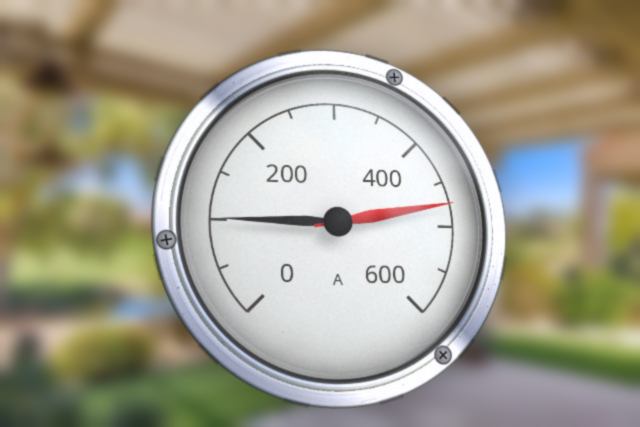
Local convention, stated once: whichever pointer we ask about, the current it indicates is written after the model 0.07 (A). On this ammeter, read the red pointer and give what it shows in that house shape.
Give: 475 (A)
